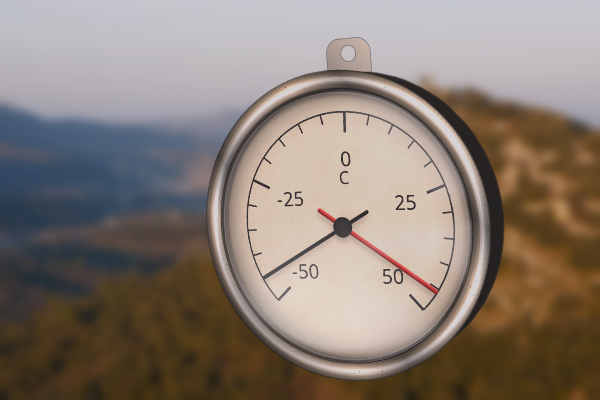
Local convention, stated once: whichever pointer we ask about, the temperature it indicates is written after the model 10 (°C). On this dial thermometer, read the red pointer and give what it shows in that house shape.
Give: 45 (°C)
